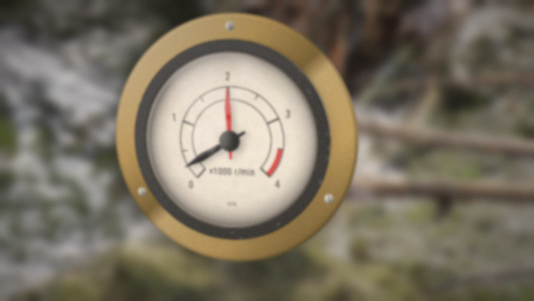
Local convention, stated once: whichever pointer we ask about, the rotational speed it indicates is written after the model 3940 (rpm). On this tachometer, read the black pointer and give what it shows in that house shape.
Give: 250 (rpm)
